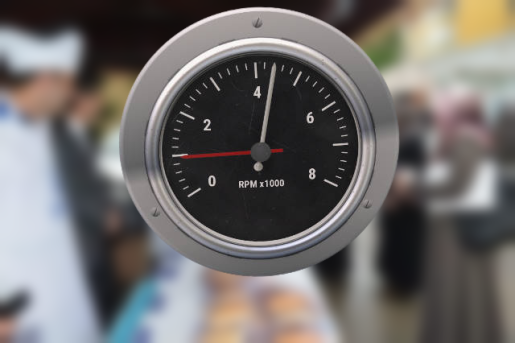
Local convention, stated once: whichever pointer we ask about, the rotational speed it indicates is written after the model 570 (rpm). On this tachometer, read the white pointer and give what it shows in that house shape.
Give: 4400 (rpm)
